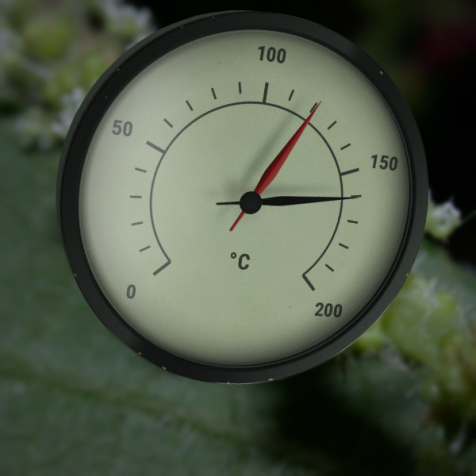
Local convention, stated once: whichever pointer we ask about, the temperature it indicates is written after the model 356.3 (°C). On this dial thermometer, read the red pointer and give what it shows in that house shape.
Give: 120 (°C)
